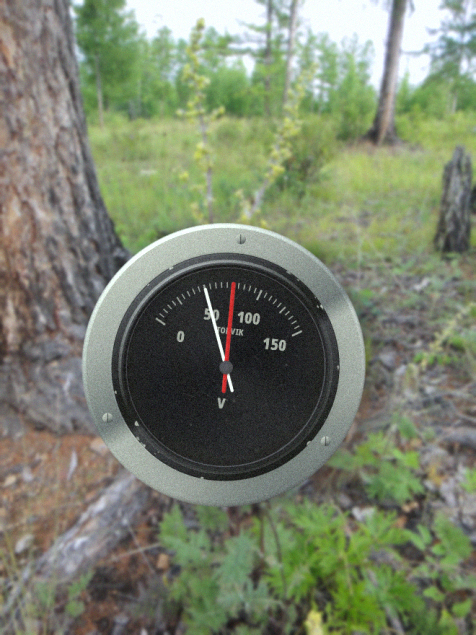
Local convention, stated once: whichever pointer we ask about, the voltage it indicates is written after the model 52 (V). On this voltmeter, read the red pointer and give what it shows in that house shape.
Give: 75 (V)
